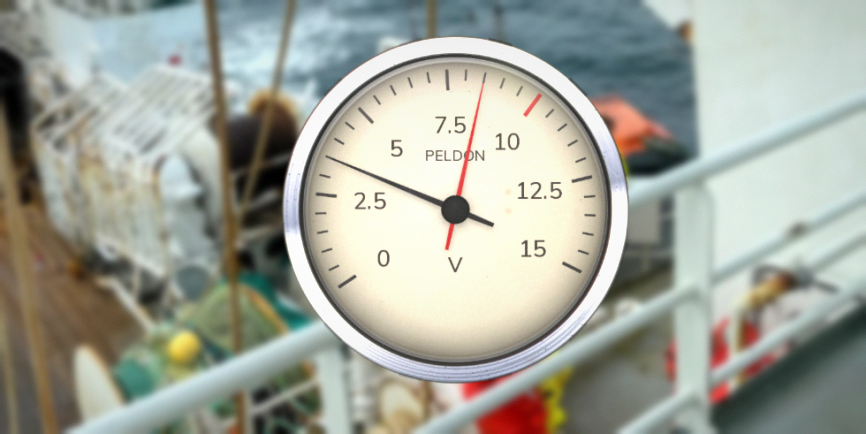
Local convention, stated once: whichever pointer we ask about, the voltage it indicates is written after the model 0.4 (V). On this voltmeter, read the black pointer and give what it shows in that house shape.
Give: 3.5 (V)
